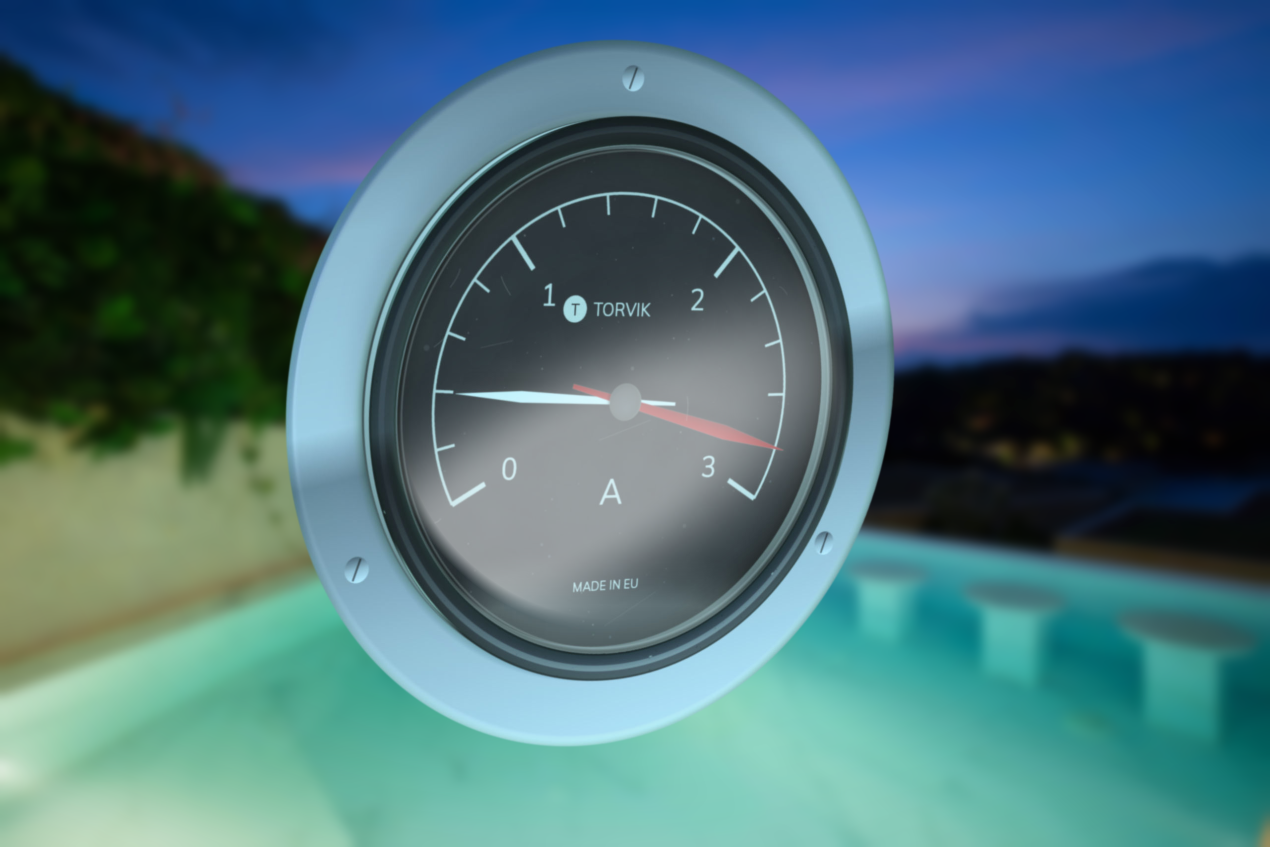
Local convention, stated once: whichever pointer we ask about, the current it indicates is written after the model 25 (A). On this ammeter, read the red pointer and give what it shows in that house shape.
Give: 2.8 (A)
